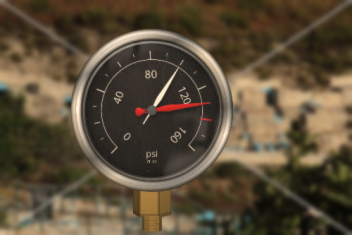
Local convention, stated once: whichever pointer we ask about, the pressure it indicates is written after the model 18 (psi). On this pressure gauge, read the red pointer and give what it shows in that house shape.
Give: 130 (psi)
